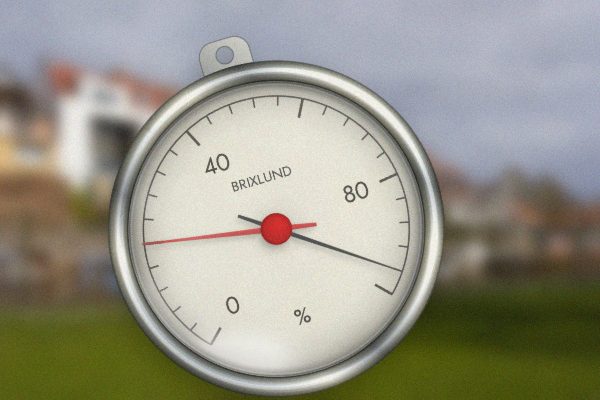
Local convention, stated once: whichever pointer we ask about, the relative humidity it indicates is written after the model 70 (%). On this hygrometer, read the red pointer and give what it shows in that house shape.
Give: 20 (%)
